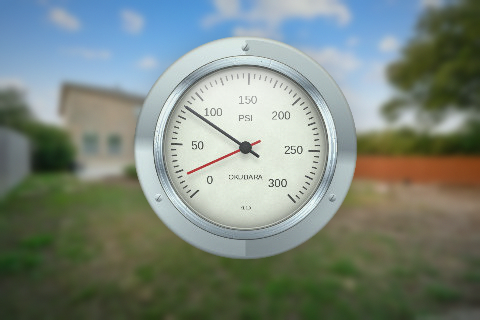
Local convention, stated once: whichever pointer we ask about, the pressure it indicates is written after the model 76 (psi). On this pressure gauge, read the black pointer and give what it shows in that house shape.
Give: 85 (psi)
